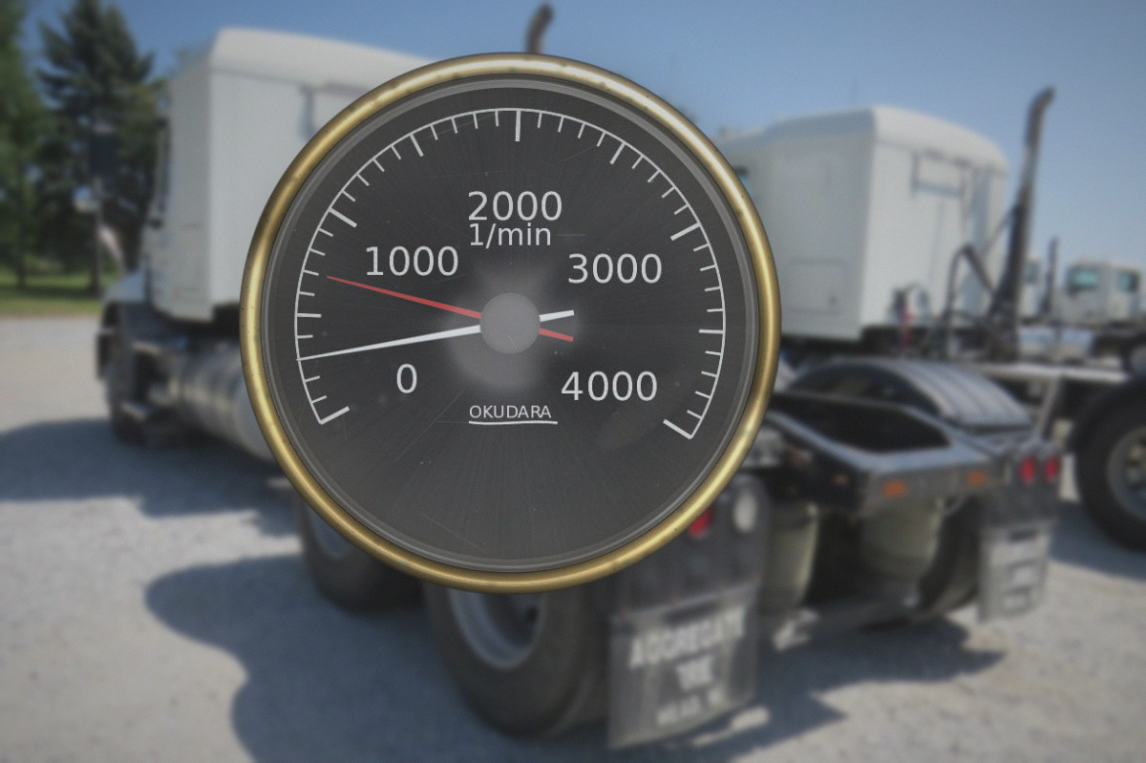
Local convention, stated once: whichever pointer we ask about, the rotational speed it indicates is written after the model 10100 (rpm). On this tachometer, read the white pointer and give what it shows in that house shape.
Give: 300 (rpm)
